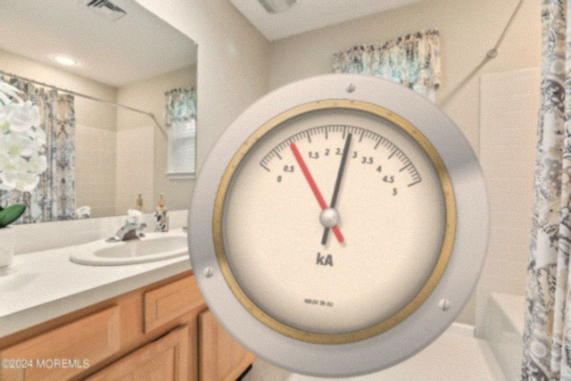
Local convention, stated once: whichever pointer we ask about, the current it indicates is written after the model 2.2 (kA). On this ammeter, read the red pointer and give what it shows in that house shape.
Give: 1 (kA)
